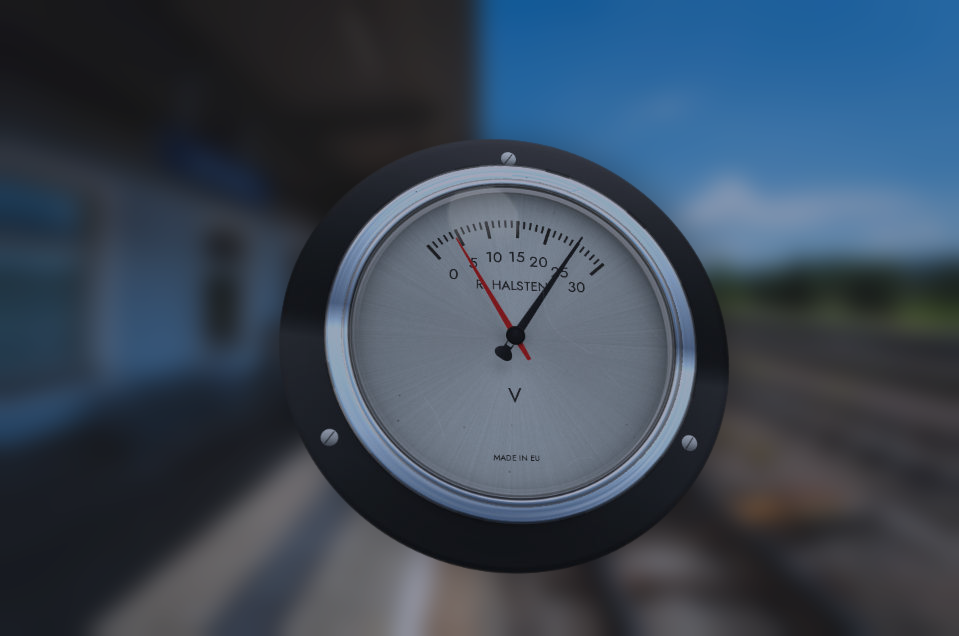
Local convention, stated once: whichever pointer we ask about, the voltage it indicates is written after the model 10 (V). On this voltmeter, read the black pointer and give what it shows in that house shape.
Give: 25 (V)
